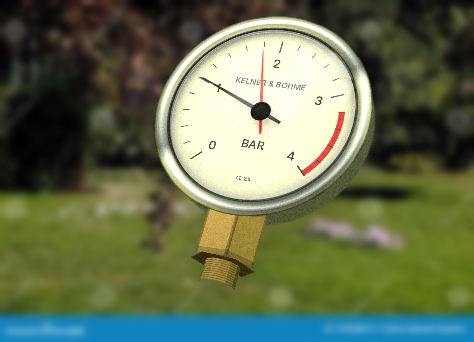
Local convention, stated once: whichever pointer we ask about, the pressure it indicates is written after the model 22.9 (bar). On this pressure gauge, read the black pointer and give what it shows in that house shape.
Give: 1 (bar)
